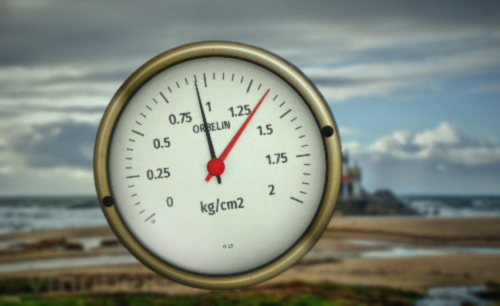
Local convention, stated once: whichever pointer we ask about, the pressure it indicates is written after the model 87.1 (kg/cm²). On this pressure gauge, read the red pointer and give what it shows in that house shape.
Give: 1.35 (kg/cm²)
